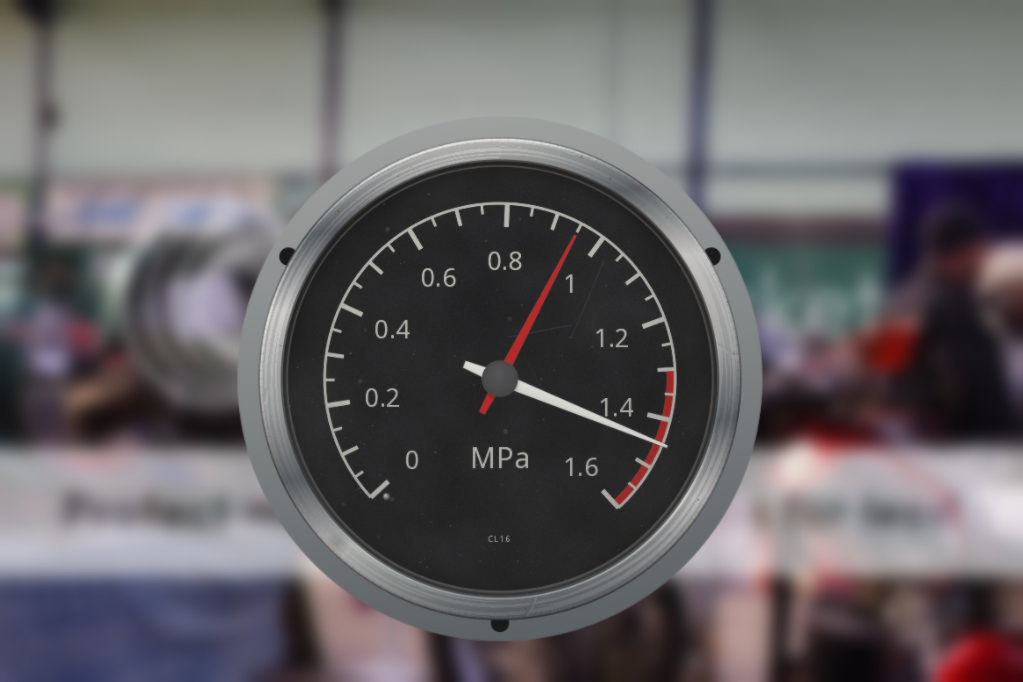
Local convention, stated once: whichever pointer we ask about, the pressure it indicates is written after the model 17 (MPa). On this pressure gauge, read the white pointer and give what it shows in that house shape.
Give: 1.45 (MPa)
